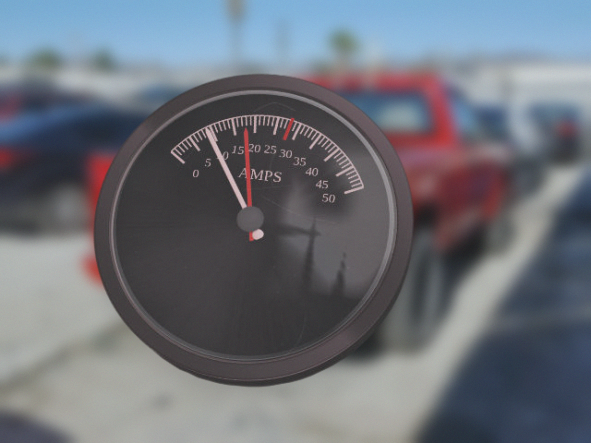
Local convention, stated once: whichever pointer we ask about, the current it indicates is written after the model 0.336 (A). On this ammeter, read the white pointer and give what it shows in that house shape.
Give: 9 (A)
